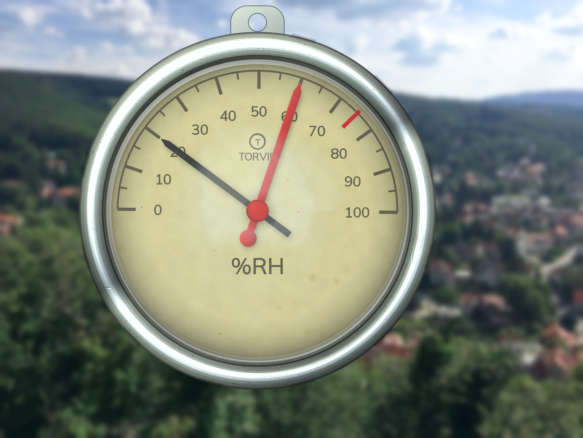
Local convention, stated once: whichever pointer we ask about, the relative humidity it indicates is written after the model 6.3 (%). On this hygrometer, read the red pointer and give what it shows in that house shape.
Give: 60 (%)
